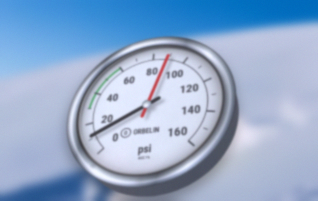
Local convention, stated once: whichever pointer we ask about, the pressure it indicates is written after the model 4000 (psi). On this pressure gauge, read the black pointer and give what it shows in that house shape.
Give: 10 (psi)
